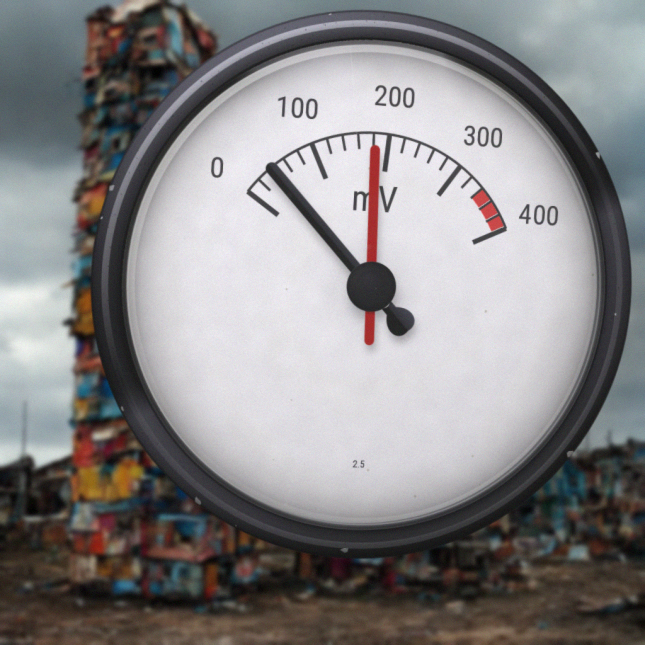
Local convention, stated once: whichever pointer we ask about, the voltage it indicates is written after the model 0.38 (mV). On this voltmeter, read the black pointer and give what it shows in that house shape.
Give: 40 (mV)
